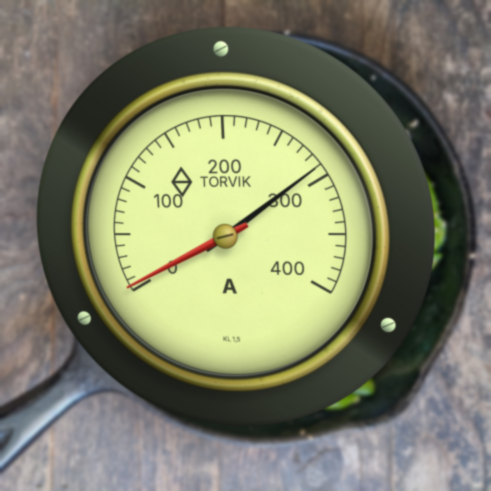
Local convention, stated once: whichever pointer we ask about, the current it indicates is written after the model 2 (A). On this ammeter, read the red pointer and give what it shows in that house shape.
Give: 5 (A)
